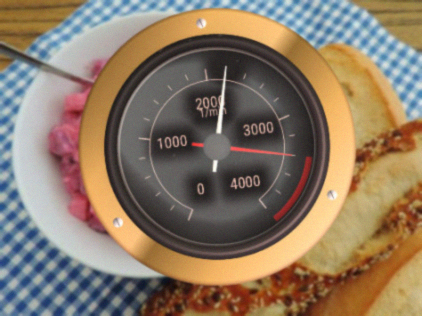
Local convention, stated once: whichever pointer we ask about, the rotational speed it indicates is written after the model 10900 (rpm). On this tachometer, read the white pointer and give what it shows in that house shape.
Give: 2200 (rpm)
